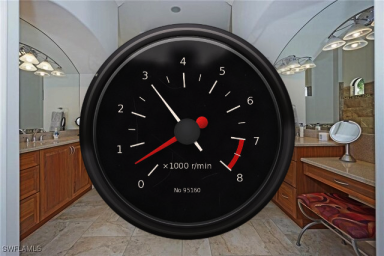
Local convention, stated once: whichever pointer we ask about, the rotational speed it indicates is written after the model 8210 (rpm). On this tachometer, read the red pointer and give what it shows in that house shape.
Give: 500 (rpm)
